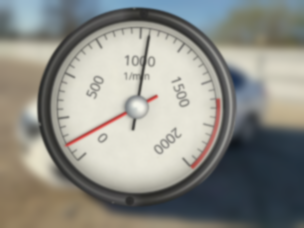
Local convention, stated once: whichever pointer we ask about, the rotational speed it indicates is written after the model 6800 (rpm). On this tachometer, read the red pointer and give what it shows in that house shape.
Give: 100 (rpm)
